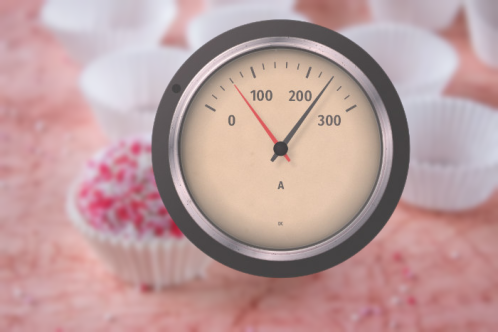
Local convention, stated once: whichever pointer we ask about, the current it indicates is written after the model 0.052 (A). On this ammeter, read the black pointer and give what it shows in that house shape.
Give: 240 (A)
